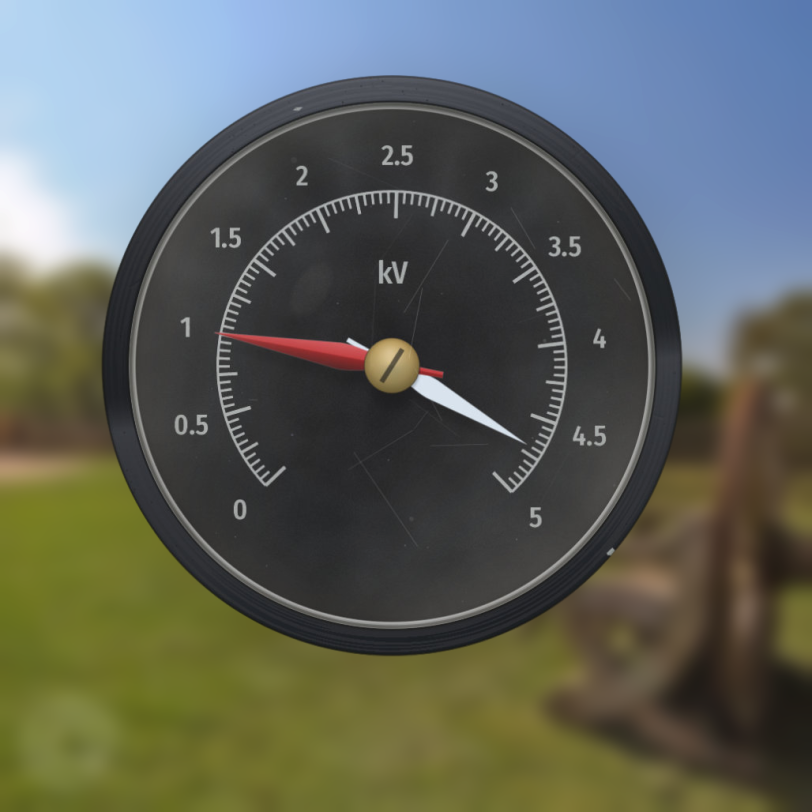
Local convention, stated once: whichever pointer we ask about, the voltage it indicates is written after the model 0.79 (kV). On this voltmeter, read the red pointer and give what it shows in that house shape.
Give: 1 (kV)
